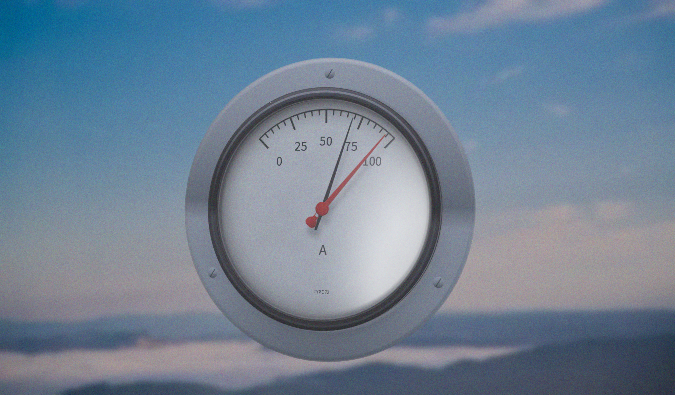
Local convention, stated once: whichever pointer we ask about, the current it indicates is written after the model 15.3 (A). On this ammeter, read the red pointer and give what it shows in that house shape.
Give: 95 (A)
